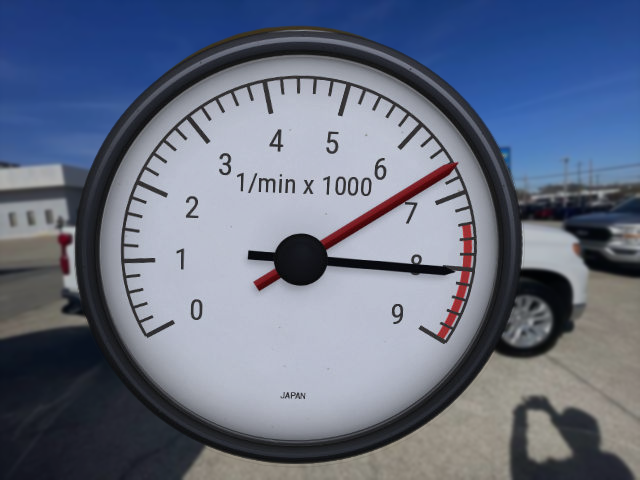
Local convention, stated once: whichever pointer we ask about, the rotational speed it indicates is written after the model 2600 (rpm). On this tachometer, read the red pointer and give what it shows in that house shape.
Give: 6600 (rpm)
